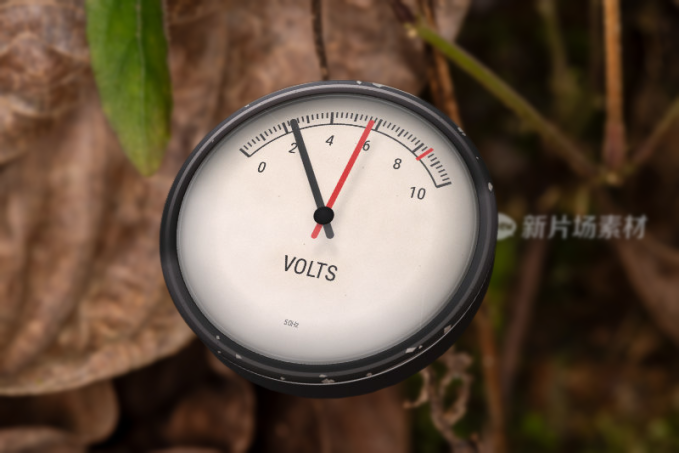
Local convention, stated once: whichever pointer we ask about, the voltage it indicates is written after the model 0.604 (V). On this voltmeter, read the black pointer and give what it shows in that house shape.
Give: 2.4 (V)
